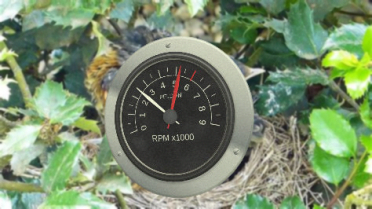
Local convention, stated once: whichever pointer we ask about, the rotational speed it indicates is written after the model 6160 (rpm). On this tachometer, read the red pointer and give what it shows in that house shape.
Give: 5250 (rpm)
